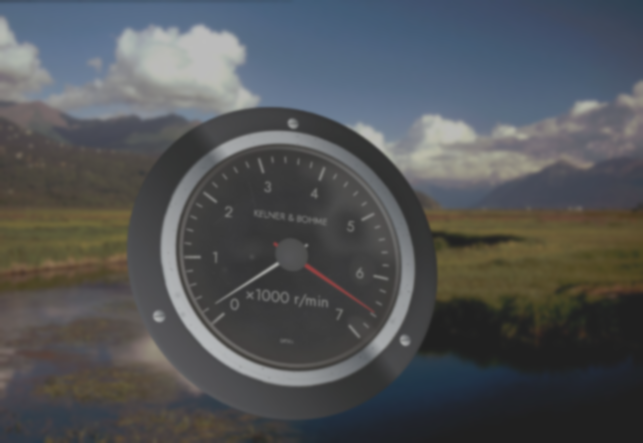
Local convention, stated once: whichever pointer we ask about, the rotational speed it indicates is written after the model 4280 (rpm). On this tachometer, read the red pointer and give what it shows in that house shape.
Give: 6600 (rpm)
